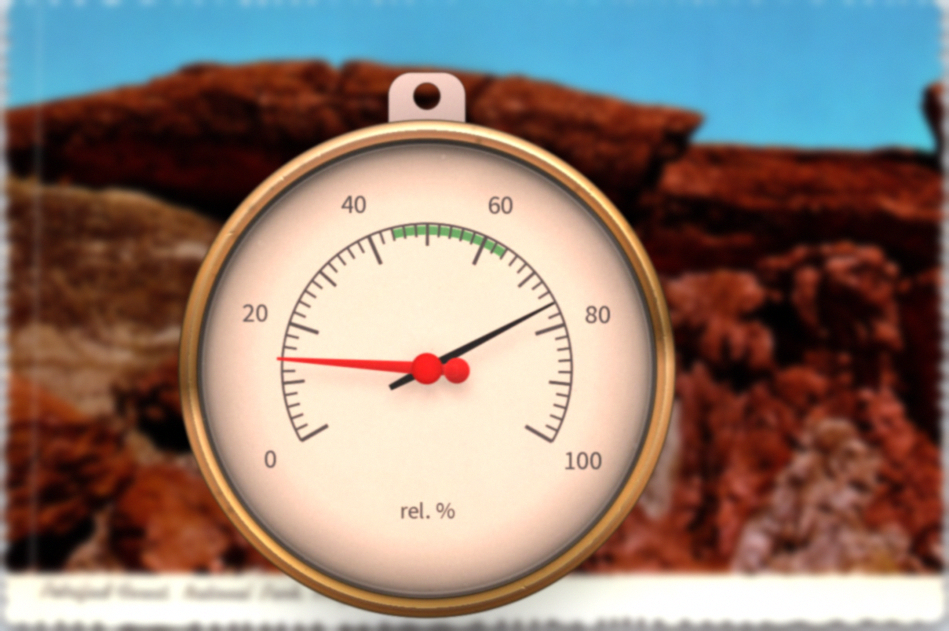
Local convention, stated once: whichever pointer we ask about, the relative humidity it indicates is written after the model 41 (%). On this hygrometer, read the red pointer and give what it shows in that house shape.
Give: 14 (%)
